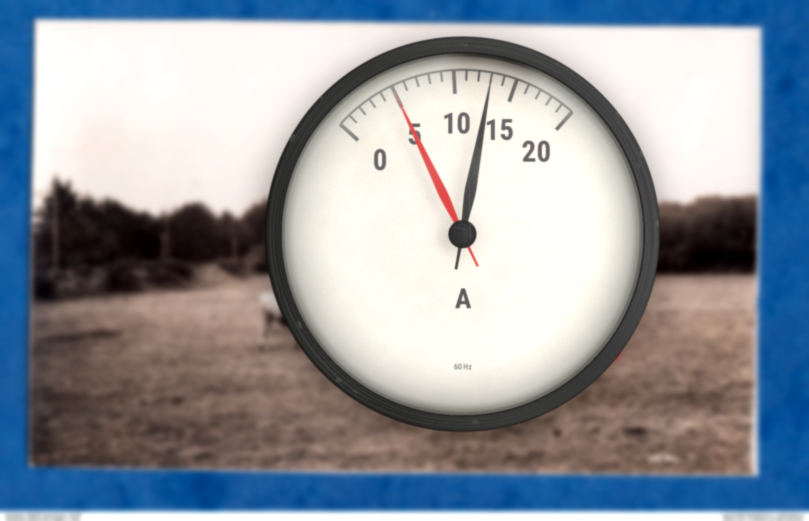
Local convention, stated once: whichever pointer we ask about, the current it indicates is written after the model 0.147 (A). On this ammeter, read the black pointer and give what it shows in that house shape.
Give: 13 (A)
